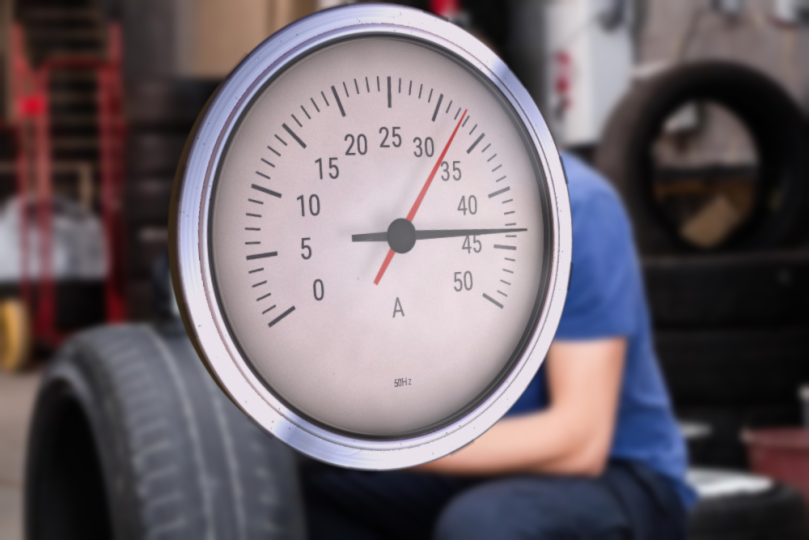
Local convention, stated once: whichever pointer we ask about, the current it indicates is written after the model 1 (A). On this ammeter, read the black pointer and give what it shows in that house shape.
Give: 43.5 (A)
